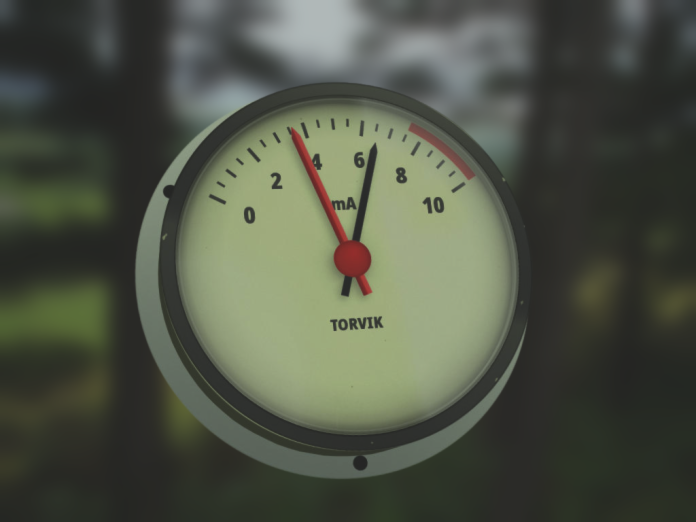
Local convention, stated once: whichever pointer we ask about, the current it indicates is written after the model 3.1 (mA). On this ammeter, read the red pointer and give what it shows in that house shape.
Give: 3.5 (mA)
